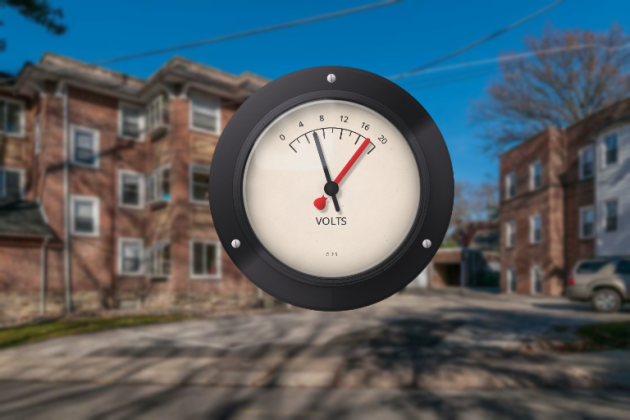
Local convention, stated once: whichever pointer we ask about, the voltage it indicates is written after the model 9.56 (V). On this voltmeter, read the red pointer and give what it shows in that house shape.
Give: 18 (V)
